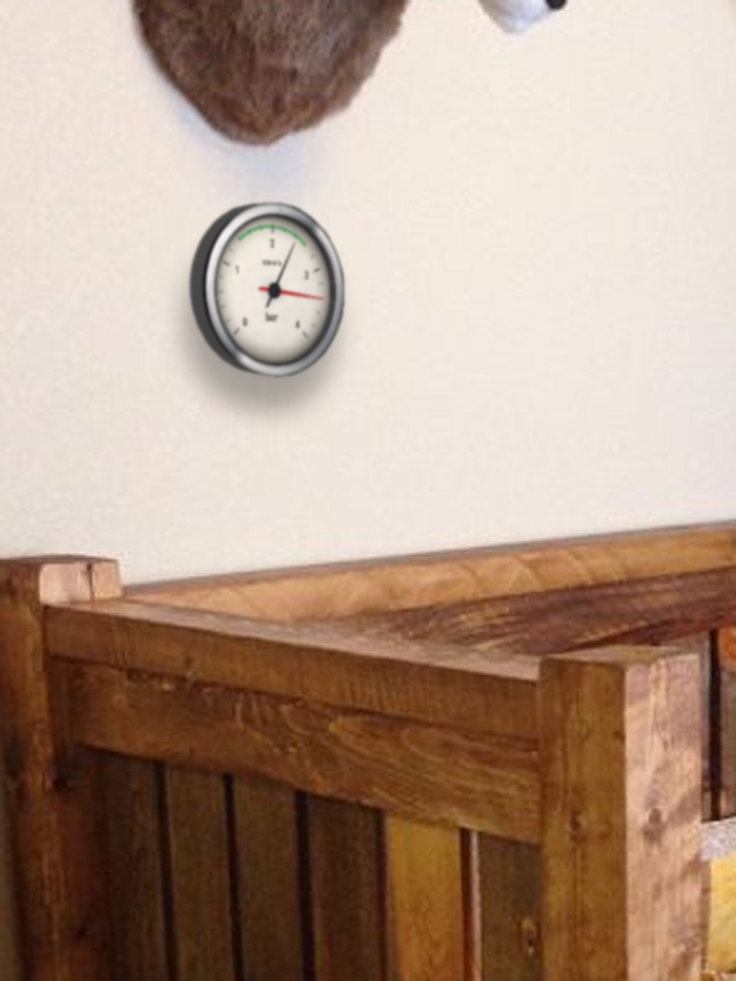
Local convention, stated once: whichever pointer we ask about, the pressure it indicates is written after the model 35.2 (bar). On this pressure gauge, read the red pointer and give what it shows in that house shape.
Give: 3.4 (bar)
